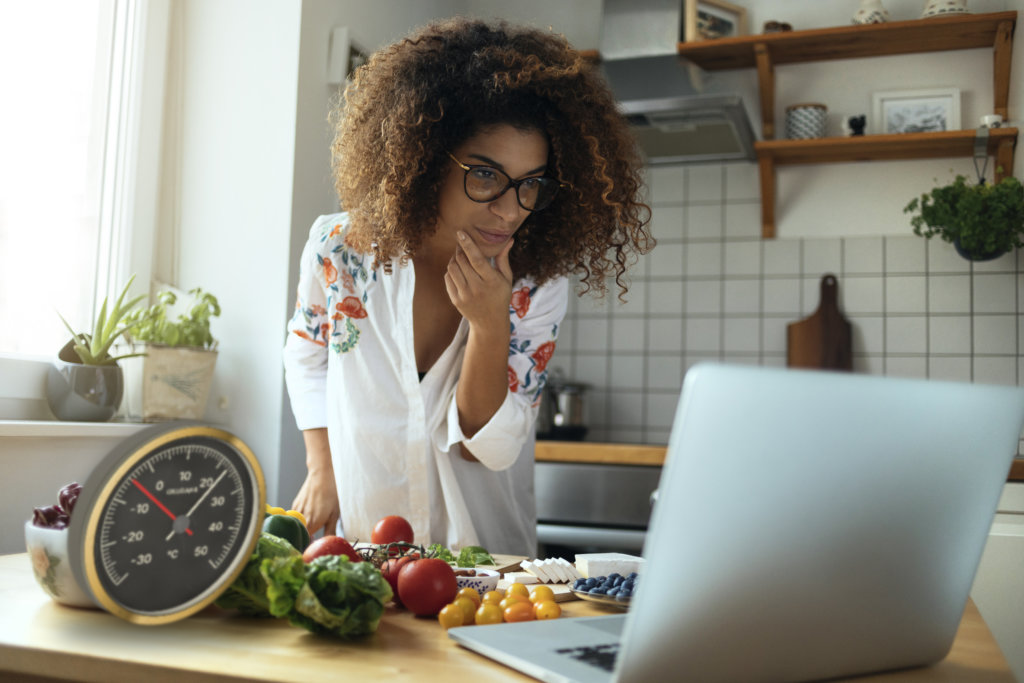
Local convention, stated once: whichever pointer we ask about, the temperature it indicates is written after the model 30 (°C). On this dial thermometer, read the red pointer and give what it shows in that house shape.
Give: -5 (°C)
